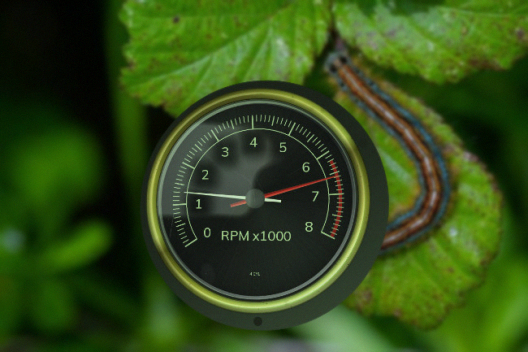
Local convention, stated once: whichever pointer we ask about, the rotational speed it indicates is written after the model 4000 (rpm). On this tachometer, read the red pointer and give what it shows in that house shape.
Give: 6600 (rpm)
